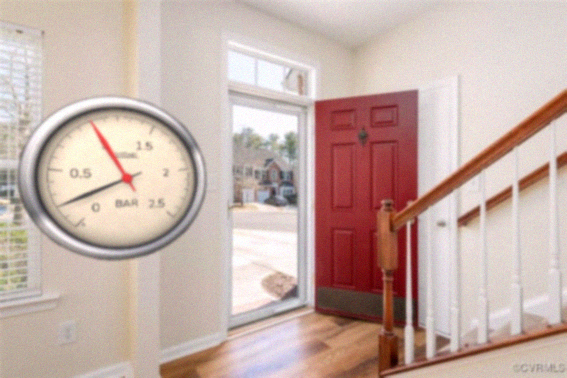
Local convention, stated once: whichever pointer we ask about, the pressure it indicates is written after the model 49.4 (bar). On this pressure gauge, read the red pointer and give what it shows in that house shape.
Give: 1 (bar)
